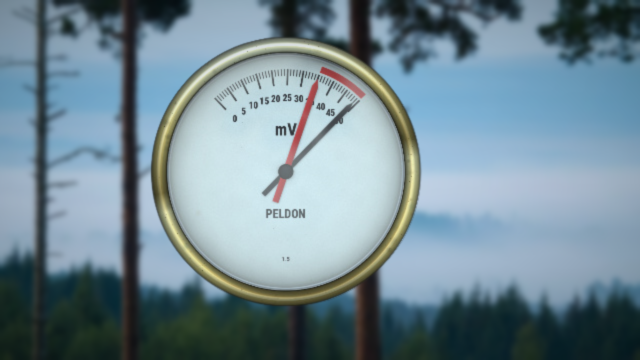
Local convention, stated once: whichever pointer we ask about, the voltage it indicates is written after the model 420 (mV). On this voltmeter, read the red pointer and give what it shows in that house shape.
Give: 35 (mV)
